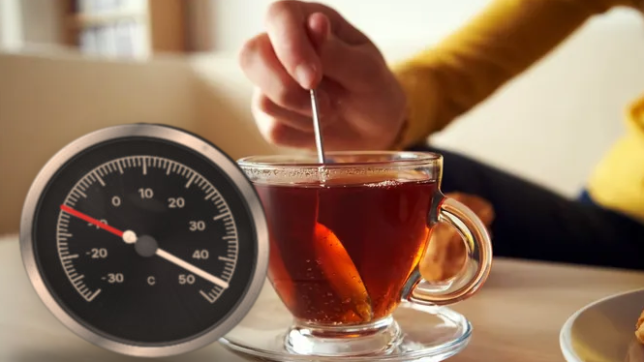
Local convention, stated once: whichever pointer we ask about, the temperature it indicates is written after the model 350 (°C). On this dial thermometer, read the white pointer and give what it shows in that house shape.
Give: 45 (°C)
